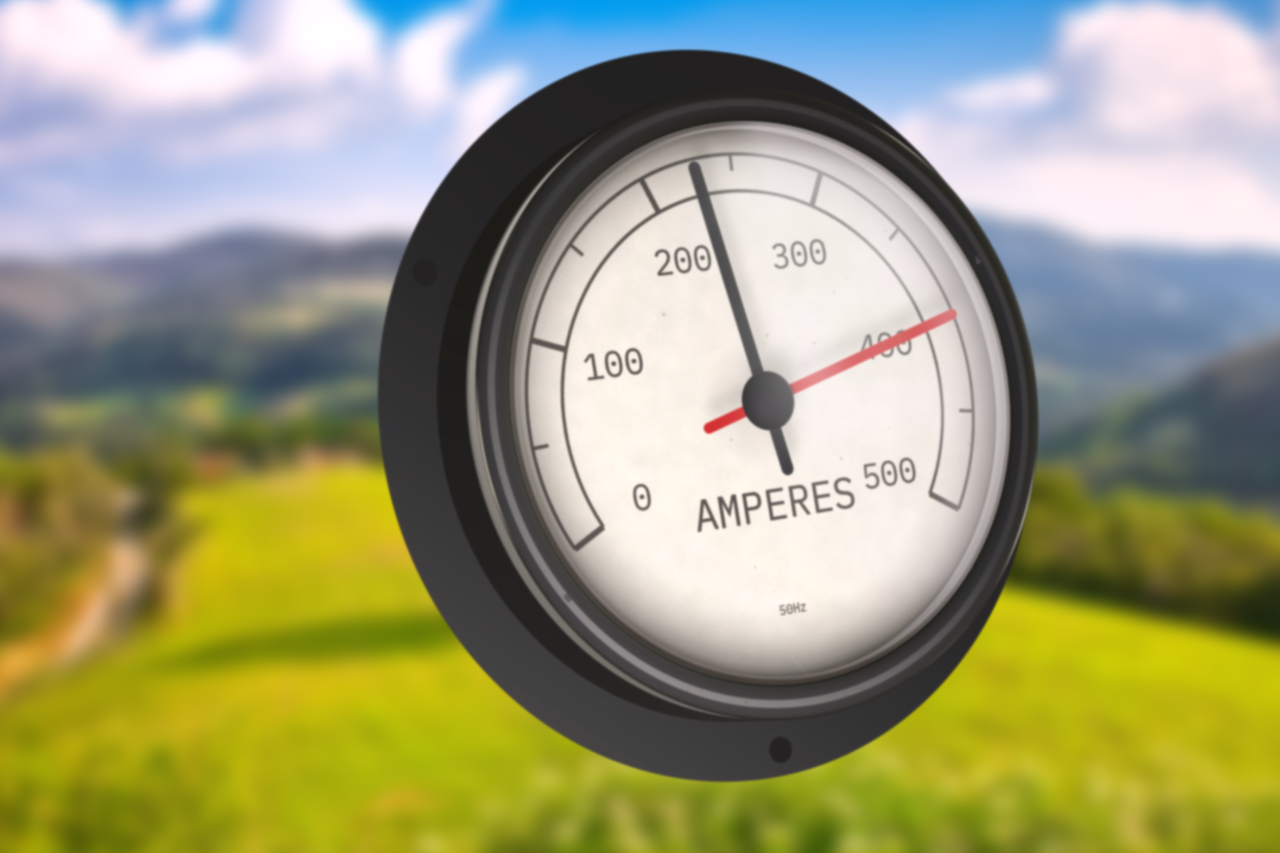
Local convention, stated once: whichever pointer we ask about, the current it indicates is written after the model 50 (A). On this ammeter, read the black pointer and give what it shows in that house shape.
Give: 225 (A)
